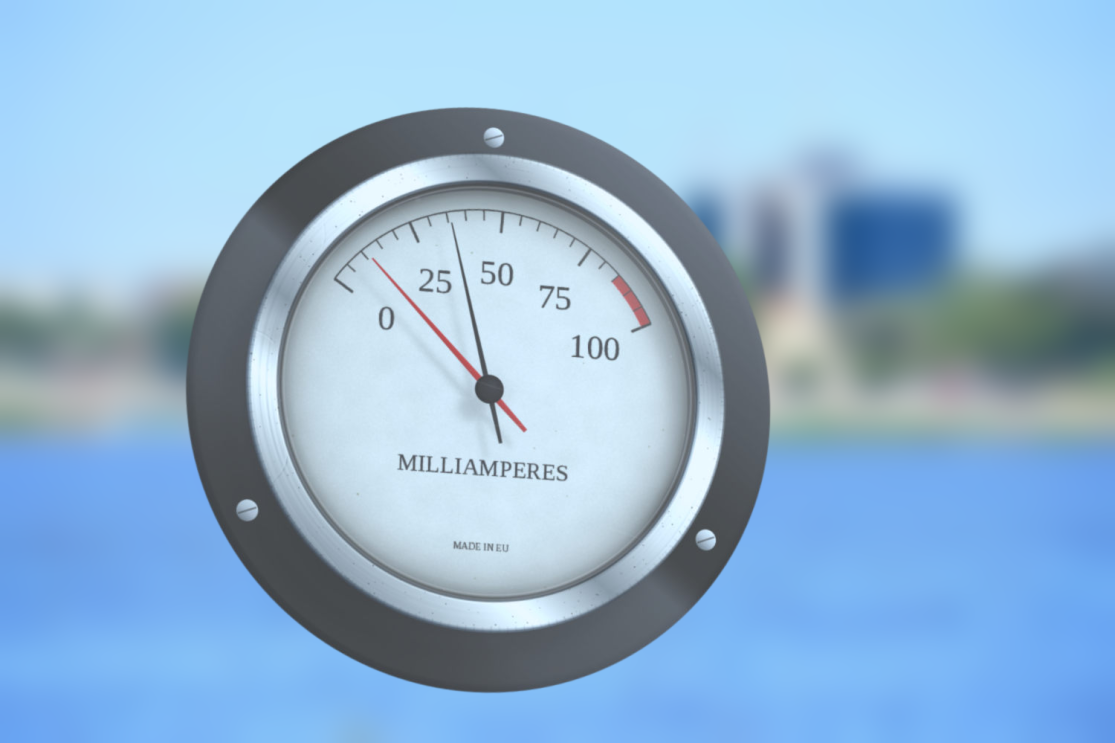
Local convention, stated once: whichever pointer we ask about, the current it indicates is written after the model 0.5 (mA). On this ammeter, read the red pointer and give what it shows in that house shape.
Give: 10 (mA)
